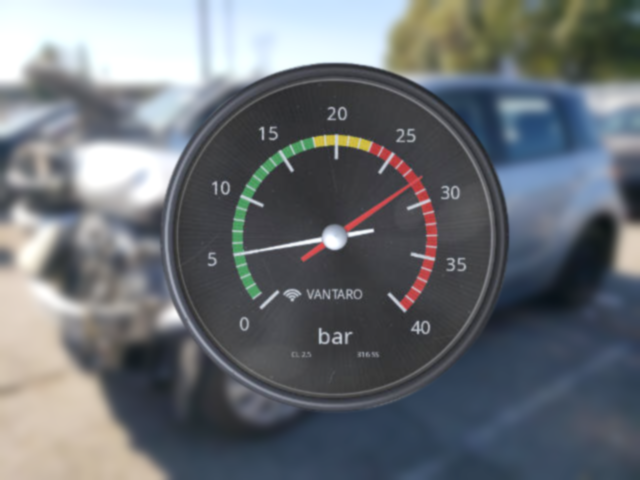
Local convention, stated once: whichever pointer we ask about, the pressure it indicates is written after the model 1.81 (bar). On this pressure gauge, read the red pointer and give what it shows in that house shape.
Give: 28 (bar)
